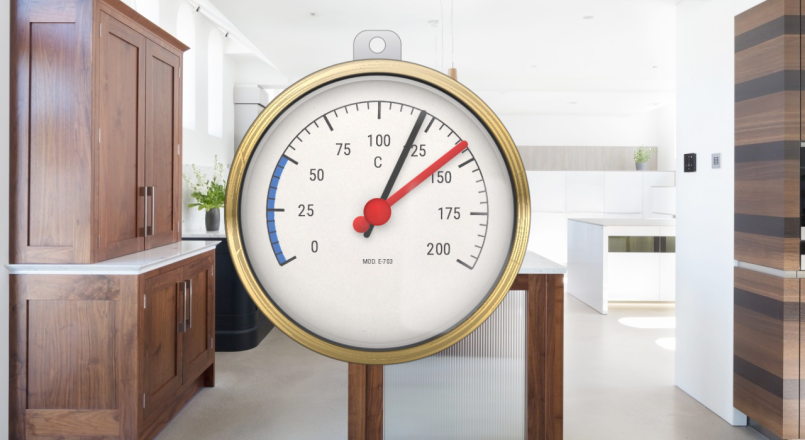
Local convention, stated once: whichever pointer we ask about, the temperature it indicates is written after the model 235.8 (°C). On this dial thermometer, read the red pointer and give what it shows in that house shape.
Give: 142.5 (°C)
